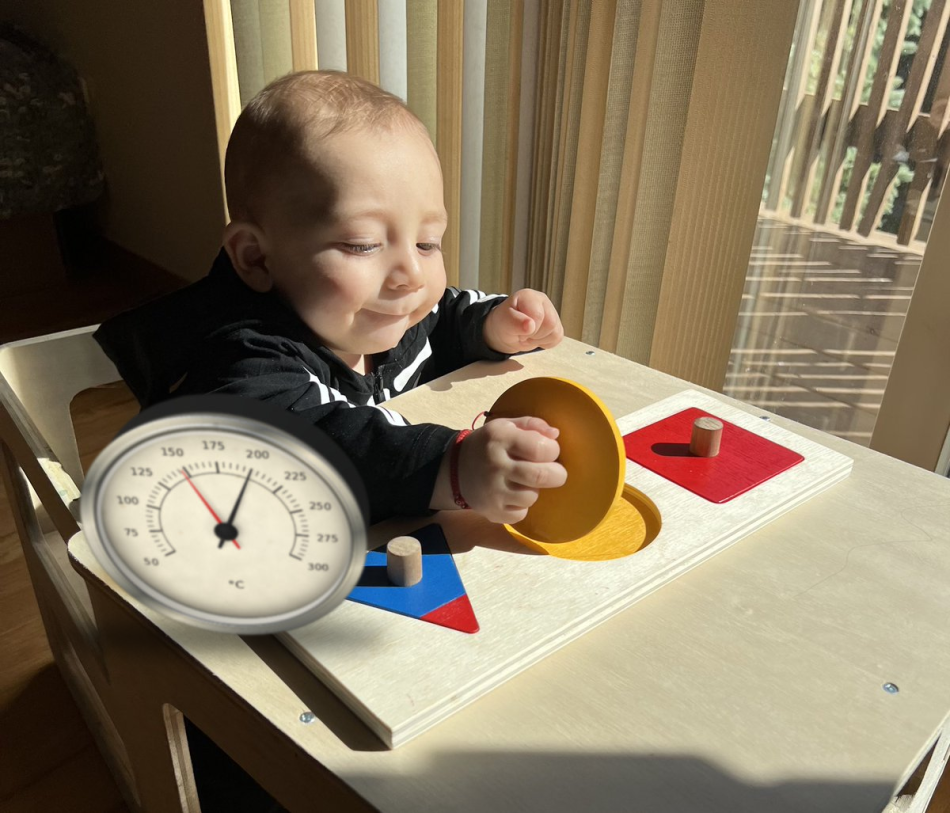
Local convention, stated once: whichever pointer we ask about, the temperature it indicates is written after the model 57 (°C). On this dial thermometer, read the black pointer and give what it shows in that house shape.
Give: 200 (°C)
